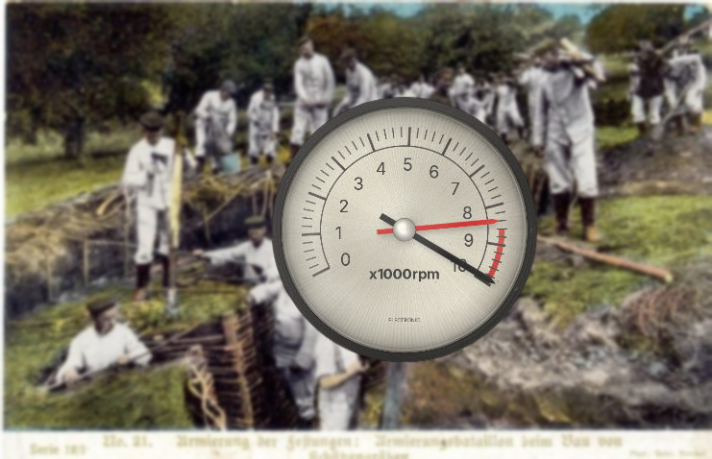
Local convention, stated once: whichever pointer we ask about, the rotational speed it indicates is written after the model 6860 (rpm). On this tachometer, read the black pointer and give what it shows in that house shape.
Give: 9900 (rpm)
